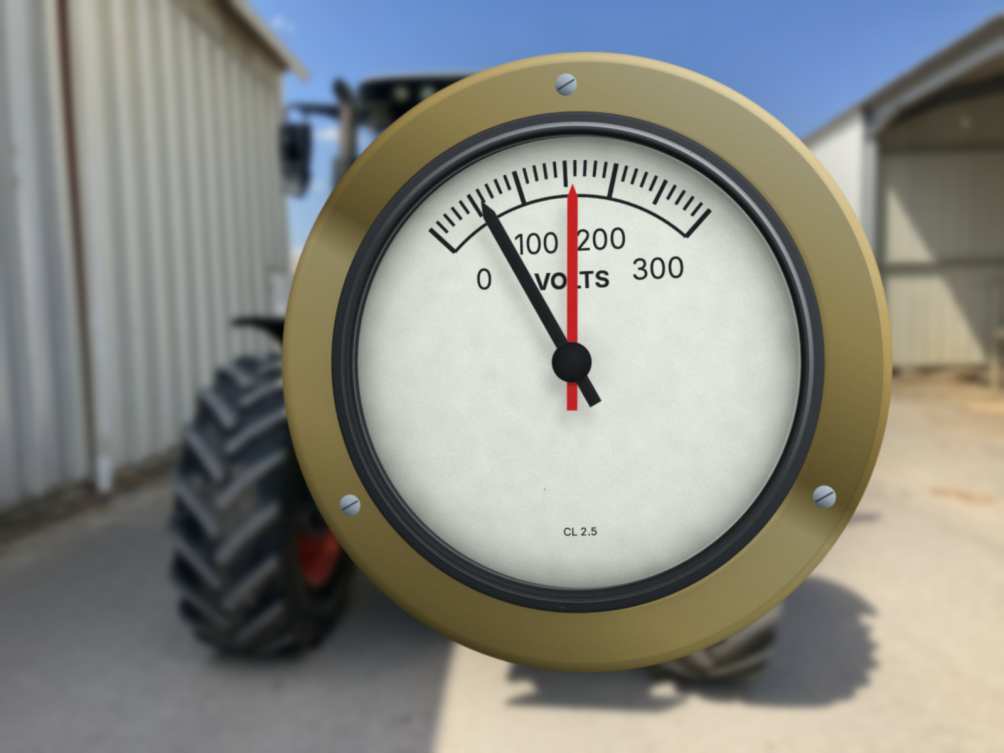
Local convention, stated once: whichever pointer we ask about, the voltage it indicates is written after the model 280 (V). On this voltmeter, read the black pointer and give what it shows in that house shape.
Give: 60 (V)
